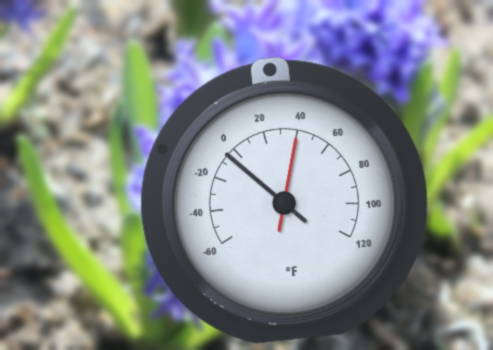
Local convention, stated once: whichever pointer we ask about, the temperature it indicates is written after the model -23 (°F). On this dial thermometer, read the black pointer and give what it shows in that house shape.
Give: -5 (°F)
